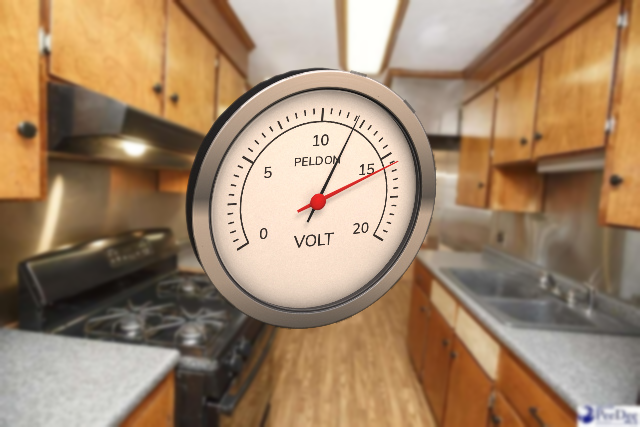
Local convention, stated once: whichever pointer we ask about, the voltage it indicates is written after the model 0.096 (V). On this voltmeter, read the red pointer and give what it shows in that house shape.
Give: 15.5 (V)
